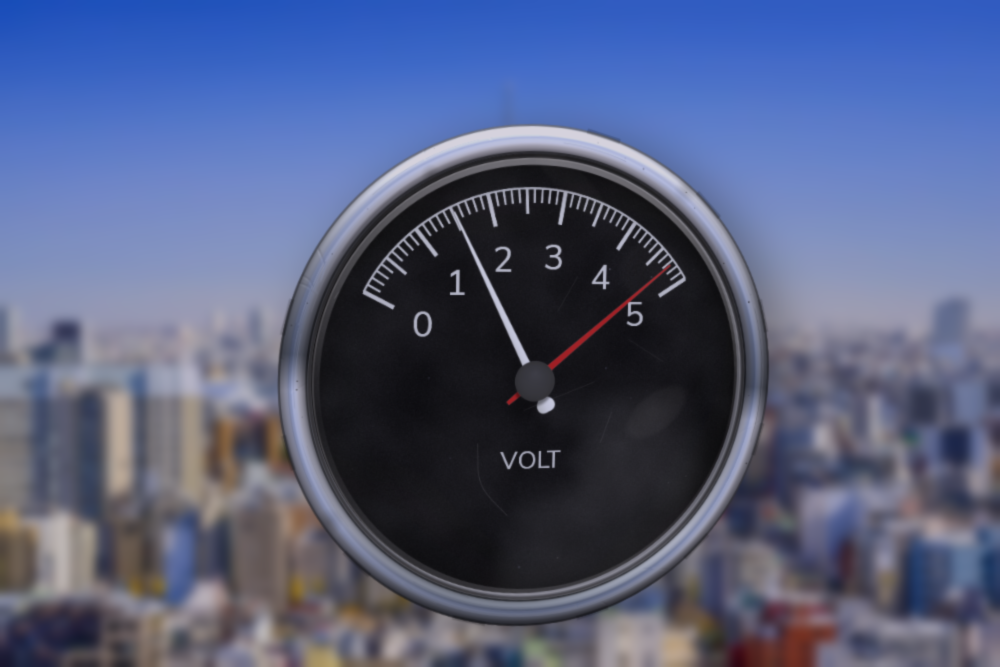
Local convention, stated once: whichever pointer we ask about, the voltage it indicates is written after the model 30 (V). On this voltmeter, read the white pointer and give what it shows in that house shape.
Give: 1.5 (V)
